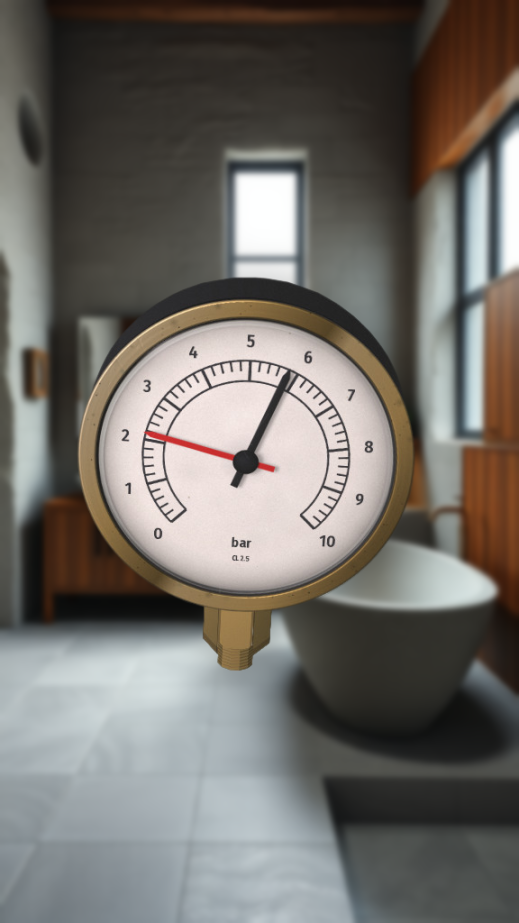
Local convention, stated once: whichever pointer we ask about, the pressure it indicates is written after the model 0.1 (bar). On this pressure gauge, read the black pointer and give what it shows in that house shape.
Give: 5.8 (bar)
